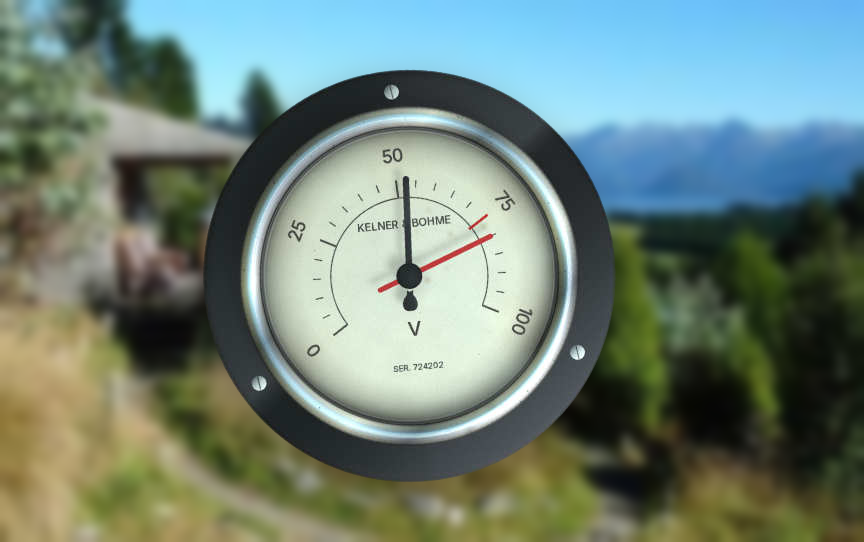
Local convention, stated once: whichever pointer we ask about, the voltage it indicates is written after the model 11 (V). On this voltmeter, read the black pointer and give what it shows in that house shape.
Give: 52.5 (V)
